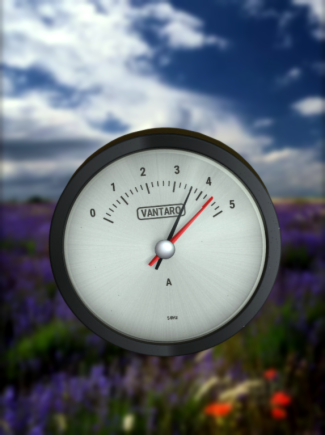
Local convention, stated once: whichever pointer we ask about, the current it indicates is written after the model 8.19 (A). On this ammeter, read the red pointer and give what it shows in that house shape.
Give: 4.4 (A)
